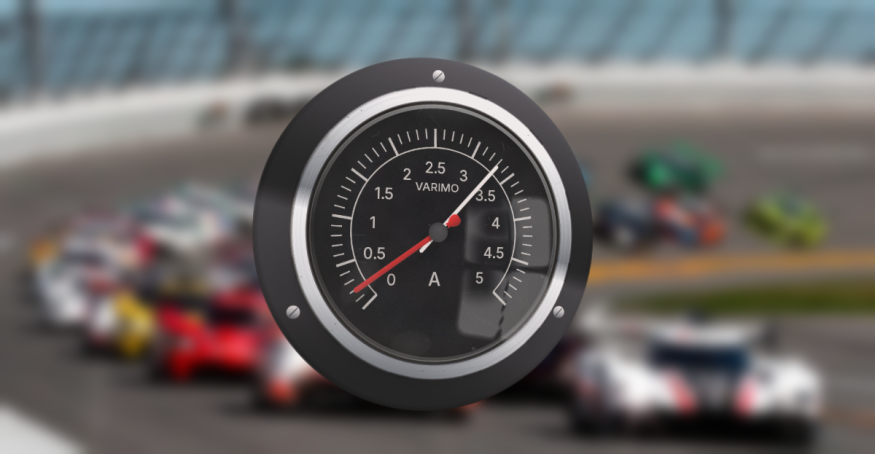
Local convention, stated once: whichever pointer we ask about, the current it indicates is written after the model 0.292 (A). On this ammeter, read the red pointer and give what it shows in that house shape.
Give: 0.2 (A)
